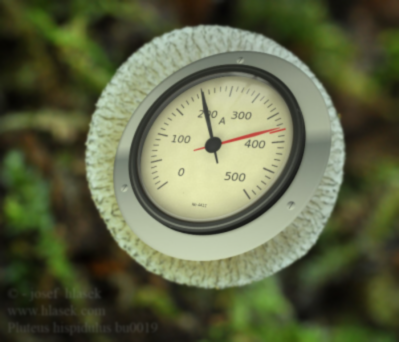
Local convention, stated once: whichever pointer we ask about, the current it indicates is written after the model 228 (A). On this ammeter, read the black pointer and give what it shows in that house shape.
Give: 200 (A)
